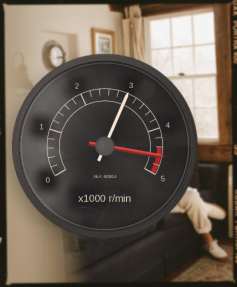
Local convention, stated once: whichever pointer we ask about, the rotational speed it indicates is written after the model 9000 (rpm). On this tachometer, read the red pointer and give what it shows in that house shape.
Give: 4600 (rpm)
